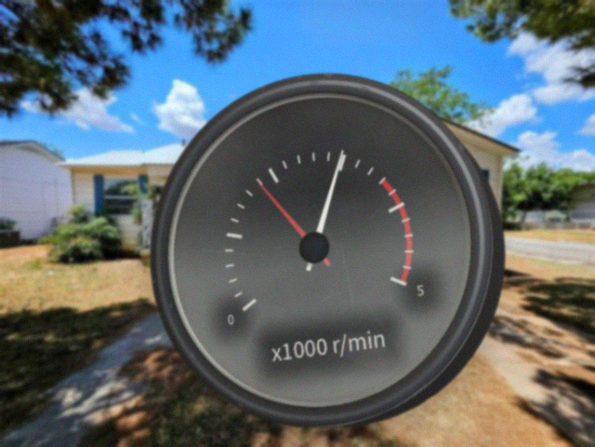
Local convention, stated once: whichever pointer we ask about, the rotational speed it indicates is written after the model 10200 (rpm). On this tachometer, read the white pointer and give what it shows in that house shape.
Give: 3000 (rpm)
